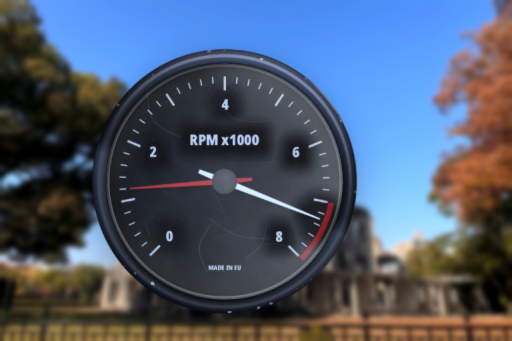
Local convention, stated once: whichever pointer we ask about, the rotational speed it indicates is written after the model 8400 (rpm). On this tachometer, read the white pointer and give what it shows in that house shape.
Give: 7300 (rpm)
